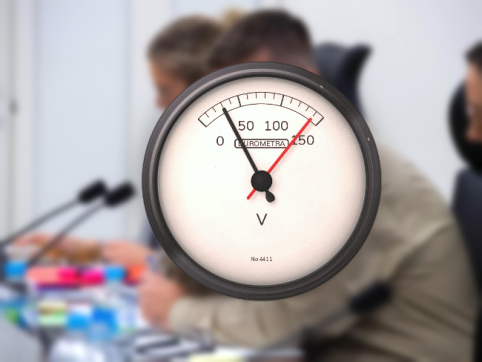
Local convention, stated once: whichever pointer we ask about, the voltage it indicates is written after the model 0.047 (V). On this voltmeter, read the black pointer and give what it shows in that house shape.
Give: 30 (V)
